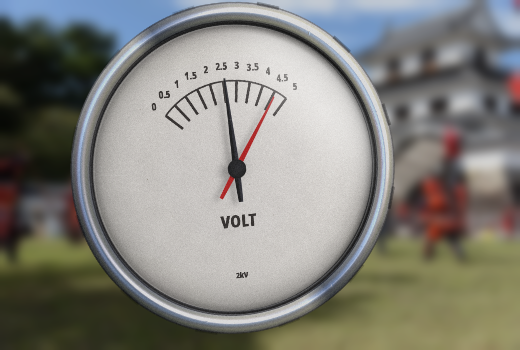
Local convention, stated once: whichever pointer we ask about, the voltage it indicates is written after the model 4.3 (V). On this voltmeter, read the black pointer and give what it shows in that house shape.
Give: 2.5 (V)
